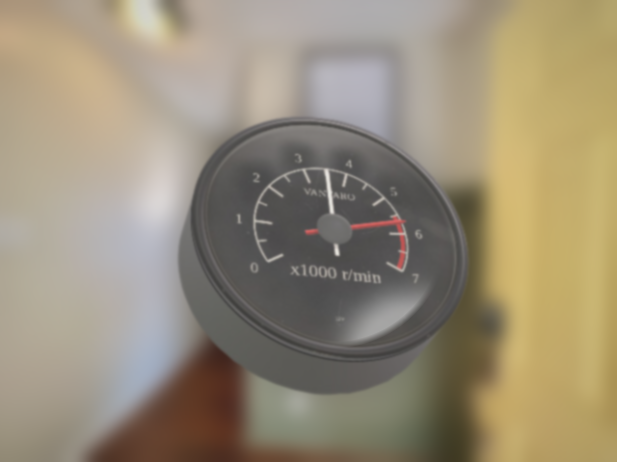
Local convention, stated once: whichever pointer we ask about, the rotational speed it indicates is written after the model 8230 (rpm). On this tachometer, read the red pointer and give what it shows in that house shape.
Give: 5750 (rpm)
